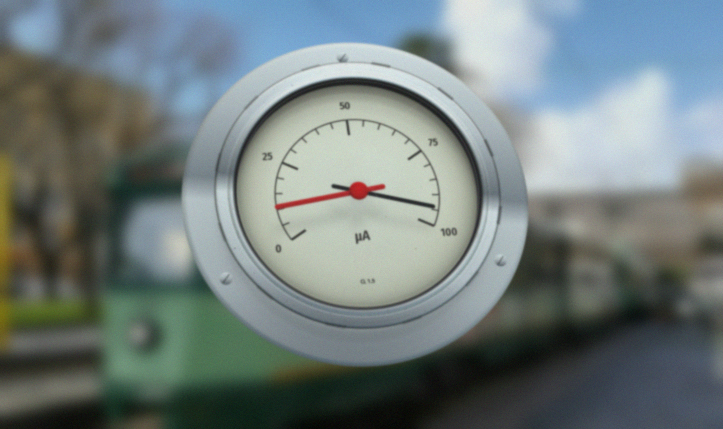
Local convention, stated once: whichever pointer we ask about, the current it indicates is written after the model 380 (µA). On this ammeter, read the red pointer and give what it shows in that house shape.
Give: 10 (µA)
